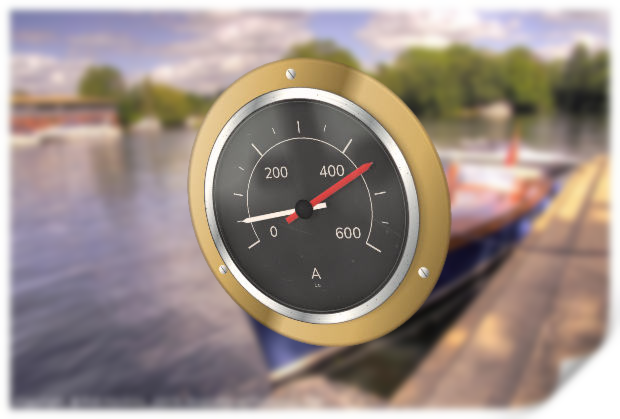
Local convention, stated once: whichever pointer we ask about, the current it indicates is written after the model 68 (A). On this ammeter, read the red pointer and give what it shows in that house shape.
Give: 450 (A)
